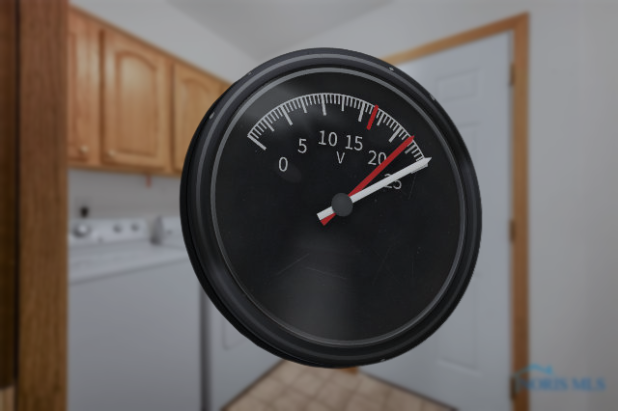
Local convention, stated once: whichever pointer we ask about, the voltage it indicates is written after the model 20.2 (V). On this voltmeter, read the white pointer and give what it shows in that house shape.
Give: 24.5 (V)
